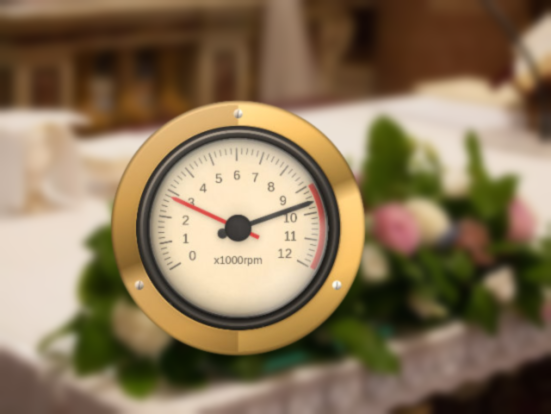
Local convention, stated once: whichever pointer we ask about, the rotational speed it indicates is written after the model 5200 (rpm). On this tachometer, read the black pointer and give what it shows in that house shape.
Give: 9600 (rpm)
